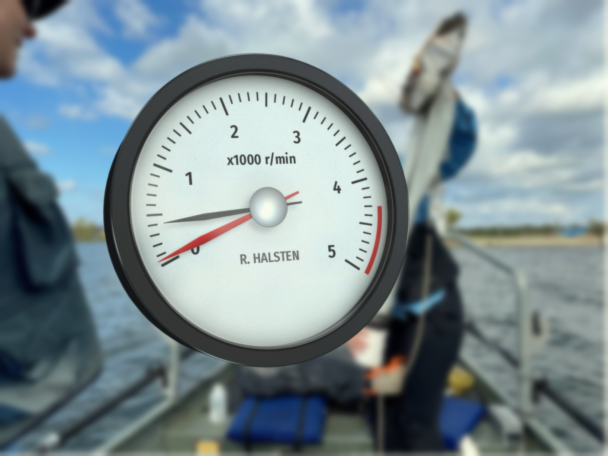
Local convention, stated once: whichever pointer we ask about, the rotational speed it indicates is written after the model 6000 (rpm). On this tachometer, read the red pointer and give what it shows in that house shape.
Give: 50 (rpm)
